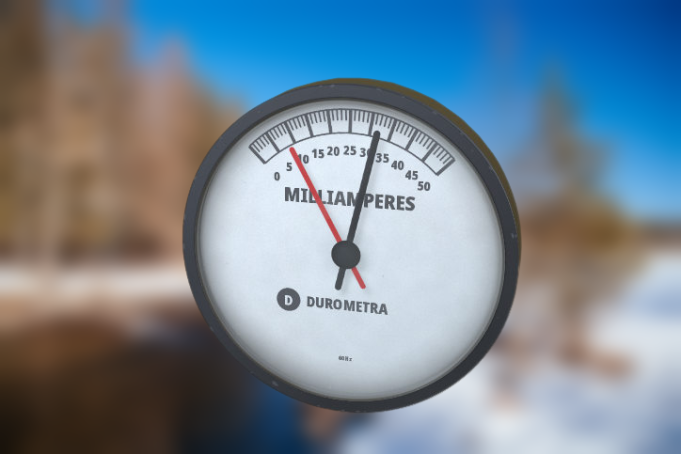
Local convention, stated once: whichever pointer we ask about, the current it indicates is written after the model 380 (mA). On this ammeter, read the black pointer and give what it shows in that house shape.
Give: 32 (mA)
